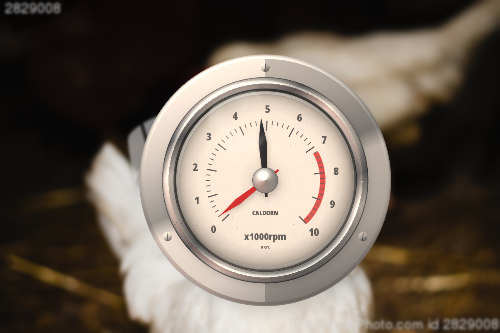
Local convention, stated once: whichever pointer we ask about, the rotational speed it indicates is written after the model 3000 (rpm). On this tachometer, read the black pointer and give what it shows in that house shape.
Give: 4800 (rpm)
